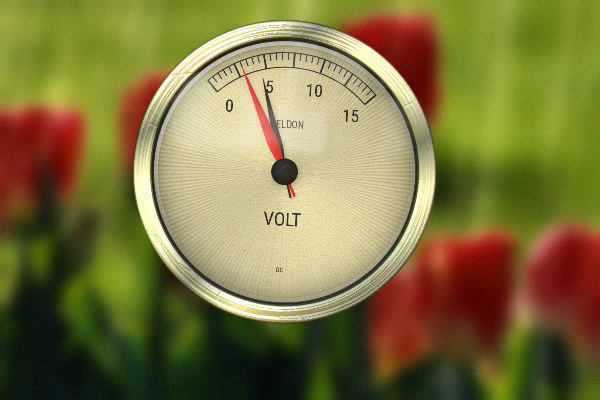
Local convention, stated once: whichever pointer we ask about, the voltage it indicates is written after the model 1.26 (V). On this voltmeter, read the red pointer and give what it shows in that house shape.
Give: 3 (V)
